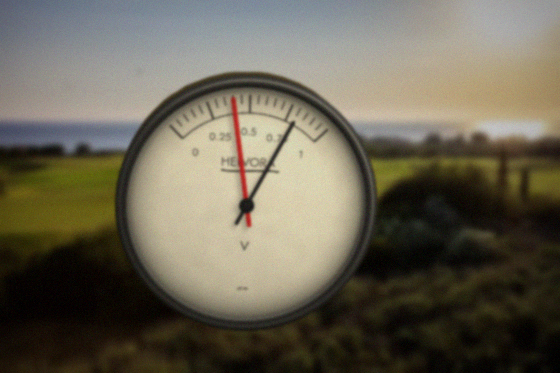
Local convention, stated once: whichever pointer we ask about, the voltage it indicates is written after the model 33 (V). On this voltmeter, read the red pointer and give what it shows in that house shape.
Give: 0.4 (V)
